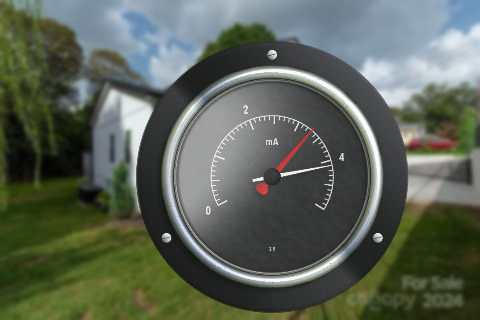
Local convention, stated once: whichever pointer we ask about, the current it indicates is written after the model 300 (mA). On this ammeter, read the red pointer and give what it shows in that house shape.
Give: 3.3 (mA)
